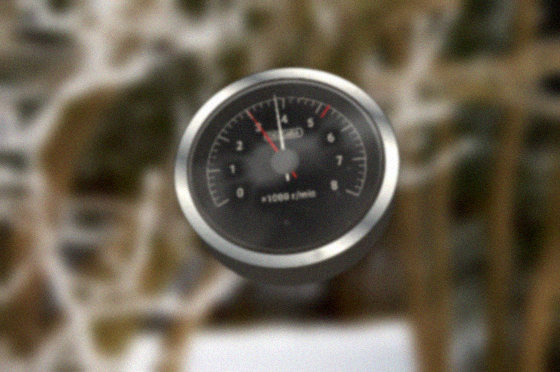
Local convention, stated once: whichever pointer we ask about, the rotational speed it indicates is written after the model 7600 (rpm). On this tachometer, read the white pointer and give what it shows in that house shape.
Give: 3800 (rpm)
